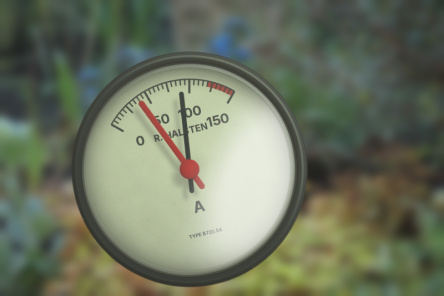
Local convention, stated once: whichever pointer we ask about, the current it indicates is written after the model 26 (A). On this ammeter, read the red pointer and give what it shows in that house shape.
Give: 40 (A)
